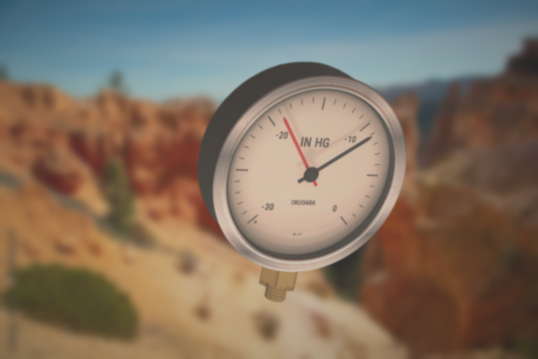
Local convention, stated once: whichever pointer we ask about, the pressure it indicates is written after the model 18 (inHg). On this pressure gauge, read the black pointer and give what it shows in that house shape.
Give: -9 (inHg)
